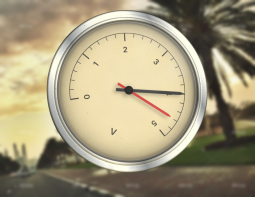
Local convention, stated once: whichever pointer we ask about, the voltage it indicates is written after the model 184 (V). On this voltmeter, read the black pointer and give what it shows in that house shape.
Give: 4 (V)
